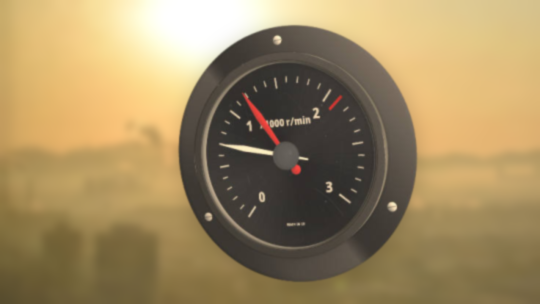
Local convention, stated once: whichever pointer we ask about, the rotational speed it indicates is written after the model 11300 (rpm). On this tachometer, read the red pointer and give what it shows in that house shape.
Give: 1200 (rpm)
